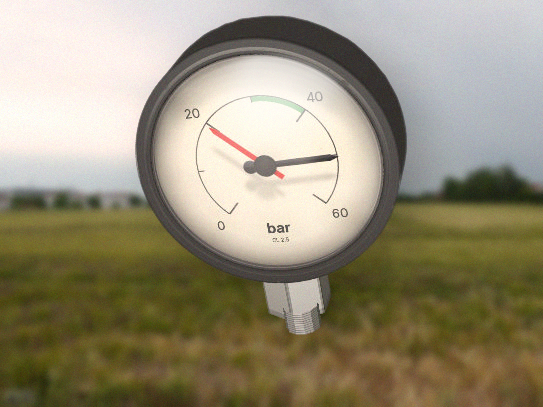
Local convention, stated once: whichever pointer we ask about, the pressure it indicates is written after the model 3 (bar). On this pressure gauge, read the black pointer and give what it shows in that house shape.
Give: 50 (bar)
